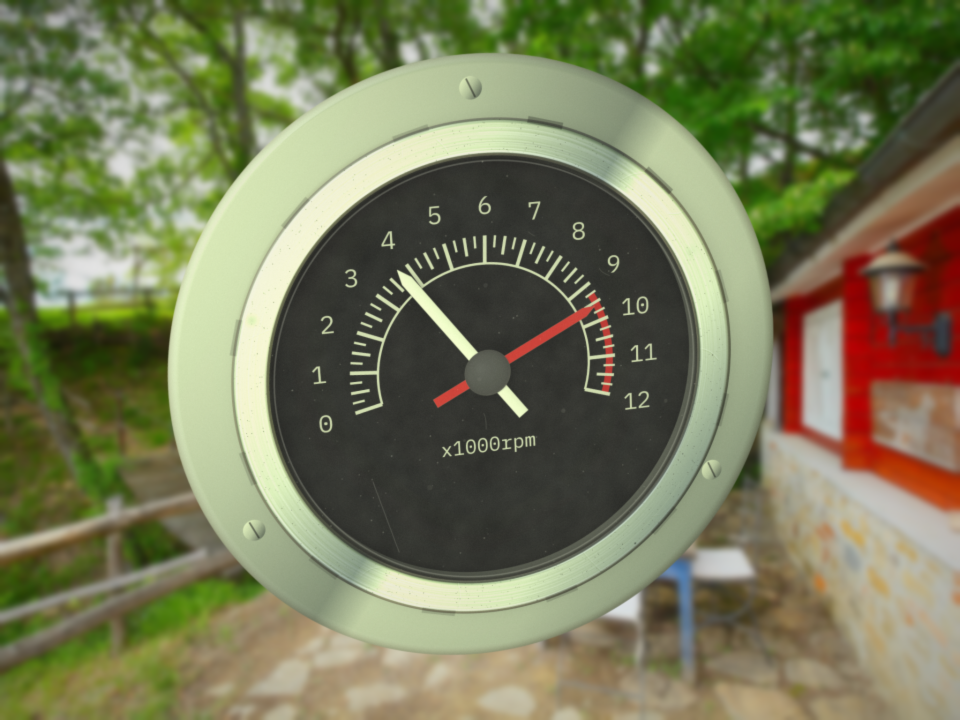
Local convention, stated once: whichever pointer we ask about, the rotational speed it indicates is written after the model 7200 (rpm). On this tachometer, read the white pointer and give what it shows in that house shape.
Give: 3750 (rpm)
